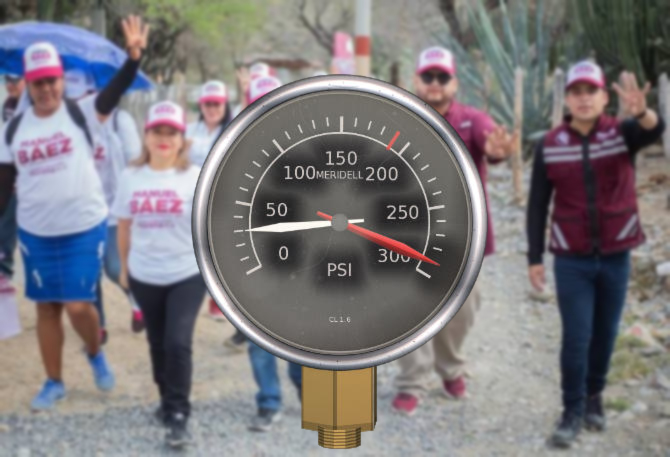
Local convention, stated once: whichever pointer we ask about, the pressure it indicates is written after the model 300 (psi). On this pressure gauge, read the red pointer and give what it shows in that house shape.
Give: 290 (psi)
